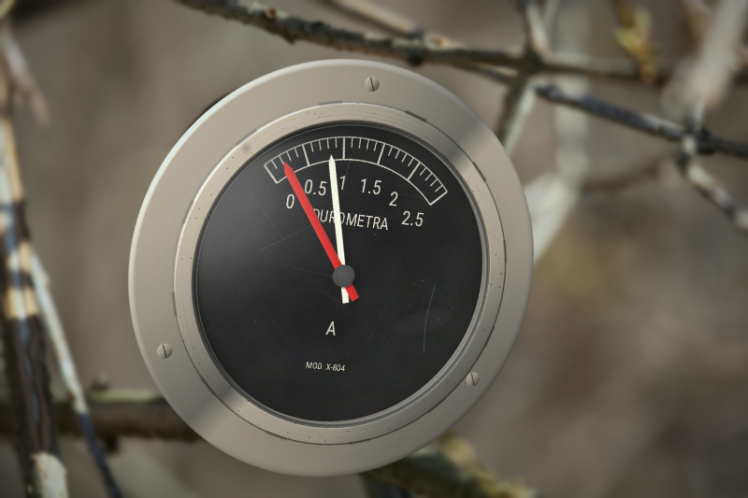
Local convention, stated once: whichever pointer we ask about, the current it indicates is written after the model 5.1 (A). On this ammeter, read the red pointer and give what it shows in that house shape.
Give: 0.2 (A)
